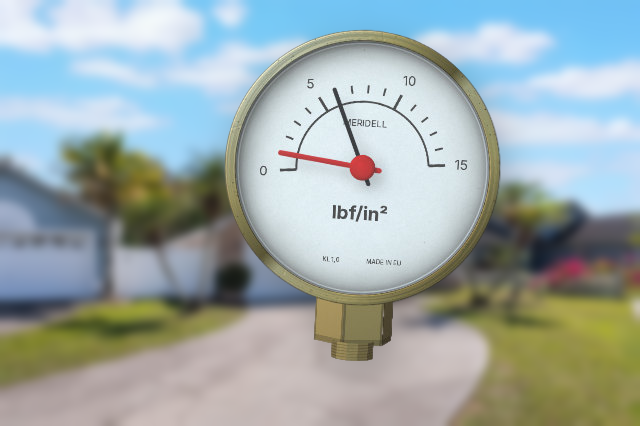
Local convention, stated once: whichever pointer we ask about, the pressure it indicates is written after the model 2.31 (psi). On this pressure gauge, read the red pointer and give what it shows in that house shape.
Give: 1 (psi)
